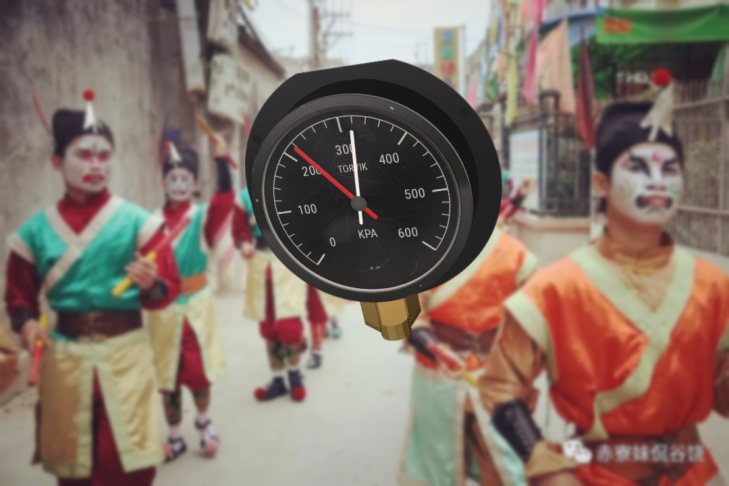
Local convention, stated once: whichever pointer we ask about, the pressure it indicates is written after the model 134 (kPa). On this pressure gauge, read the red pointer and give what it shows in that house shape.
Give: 220 (kPa)
